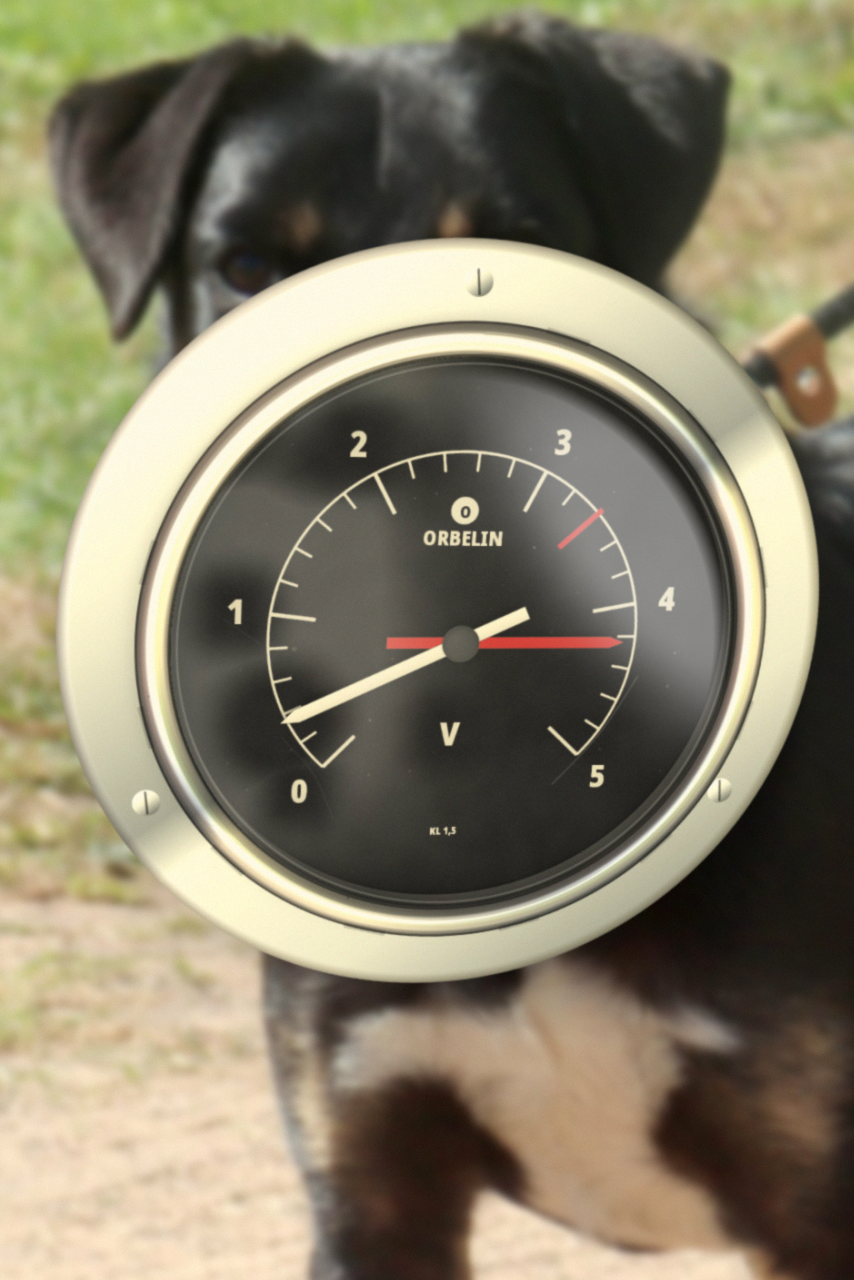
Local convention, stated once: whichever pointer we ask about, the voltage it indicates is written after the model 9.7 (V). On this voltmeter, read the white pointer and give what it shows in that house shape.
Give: 0.4 (V)
